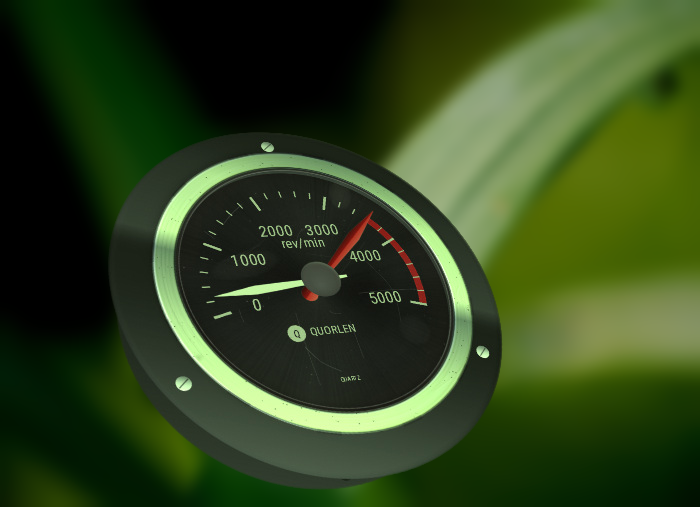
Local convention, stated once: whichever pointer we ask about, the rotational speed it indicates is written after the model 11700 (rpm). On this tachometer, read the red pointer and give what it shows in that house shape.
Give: 3600 (rpm)
